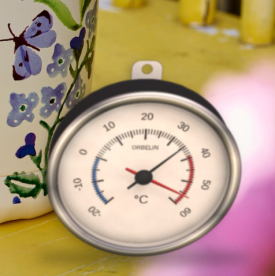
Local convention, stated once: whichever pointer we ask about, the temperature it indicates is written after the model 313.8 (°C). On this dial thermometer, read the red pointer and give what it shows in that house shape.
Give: 55 (°C)
